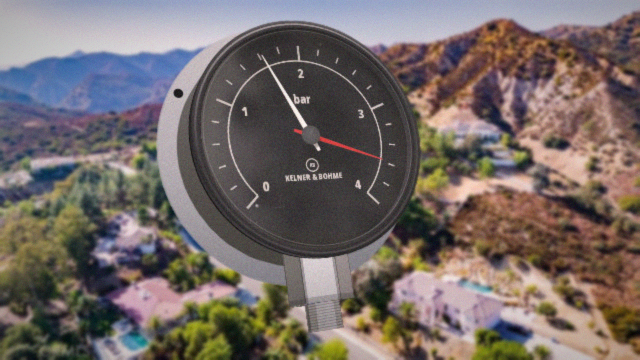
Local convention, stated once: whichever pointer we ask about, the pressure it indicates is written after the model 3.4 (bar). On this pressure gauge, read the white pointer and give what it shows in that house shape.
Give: 1.6 (bar)
